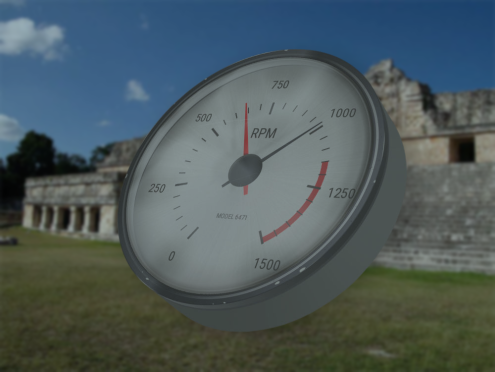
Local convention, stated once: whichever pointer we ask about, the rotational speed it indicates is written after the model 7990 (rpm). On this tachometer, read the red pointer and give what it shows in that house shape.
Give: 650 (rpm)
